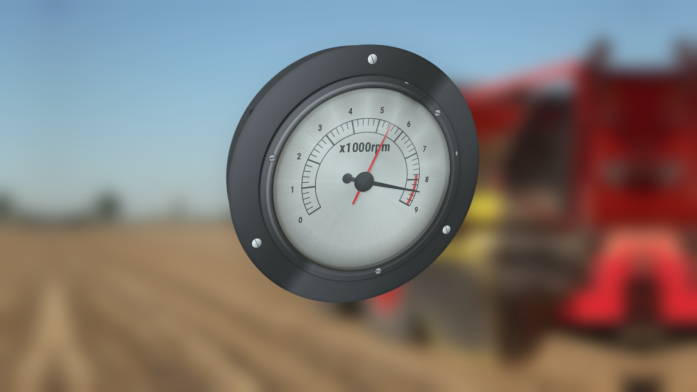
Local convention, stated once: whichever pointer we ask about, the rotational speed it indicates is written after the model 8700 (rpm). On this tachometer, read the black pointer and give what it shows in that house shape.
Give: 8400 (rpm)
